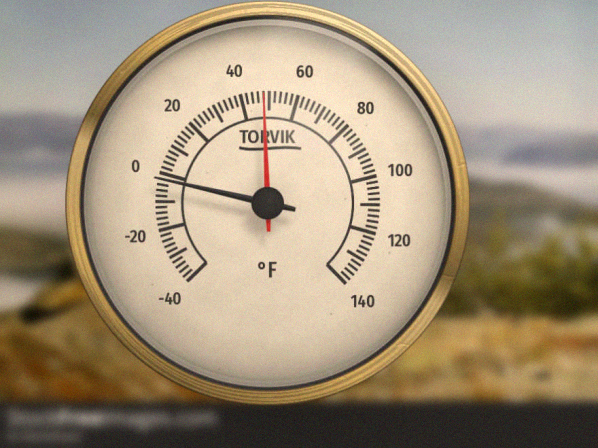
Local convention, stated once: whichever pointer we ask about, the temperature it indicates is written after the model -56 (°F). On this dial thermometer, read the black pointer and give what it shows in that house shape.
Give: -2 (°F)
